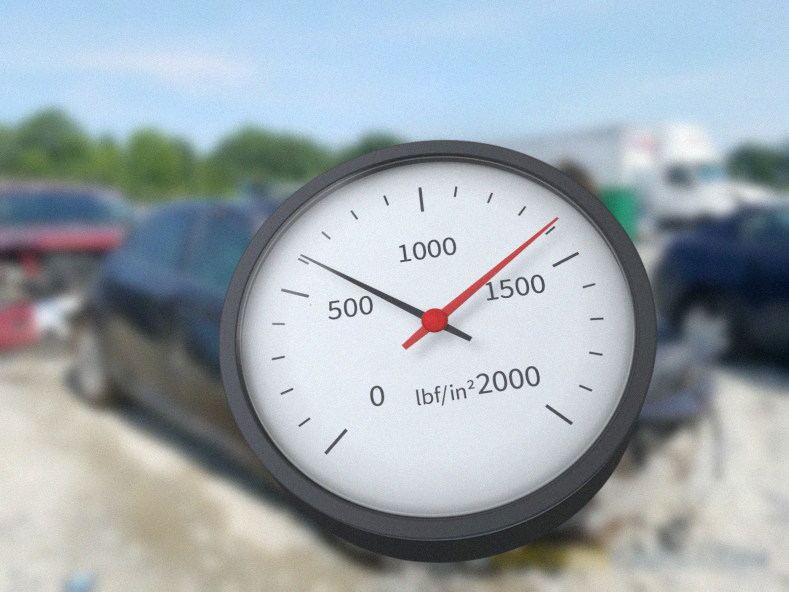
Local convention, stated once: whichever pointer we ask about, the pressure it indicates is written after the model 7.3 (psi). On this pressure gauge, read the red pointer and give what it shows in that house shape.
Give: 1400 (psi)
